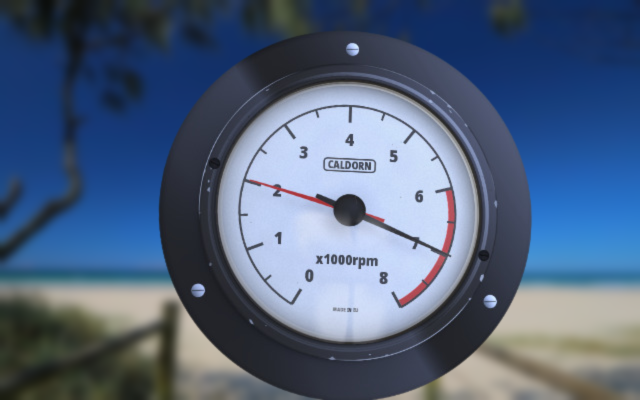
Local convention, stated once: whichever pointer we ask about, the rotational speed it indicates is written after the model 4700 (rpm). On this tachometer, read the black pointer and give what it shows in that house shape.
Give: 7000 (rpm)
